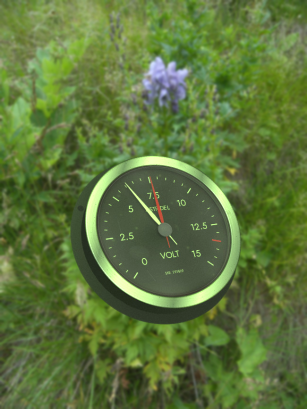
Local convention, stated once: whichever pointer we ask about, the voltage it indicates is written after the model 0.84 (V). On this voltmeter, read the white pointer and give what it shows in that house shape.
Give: 6 (V)
